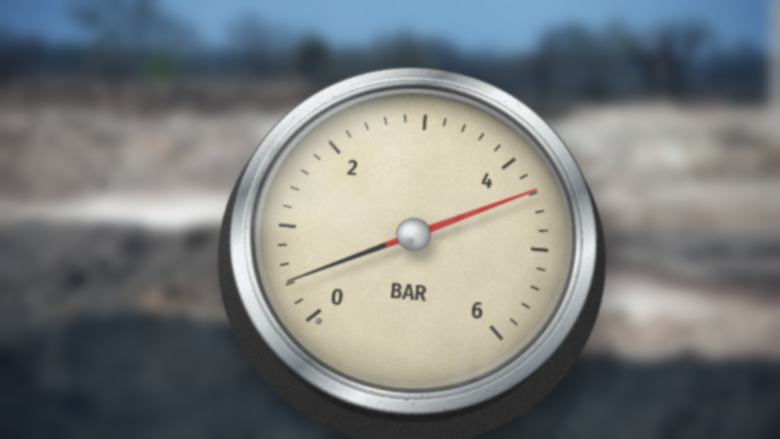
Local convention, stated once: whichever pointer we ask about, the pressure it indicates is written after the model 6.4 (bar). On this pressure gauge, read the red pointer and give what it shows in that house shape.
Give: 4.4 (bar)
